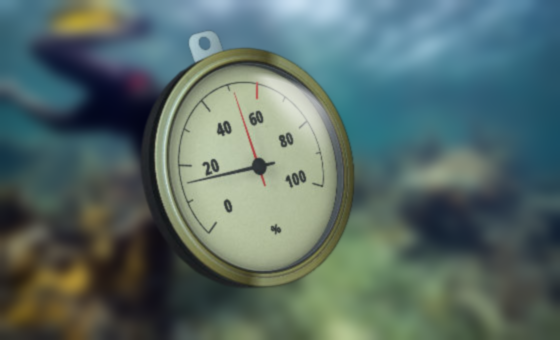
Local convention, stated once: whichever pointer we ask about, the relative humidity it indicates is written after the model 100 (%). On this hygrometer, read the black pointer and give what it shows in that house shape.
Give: 15 (%)
